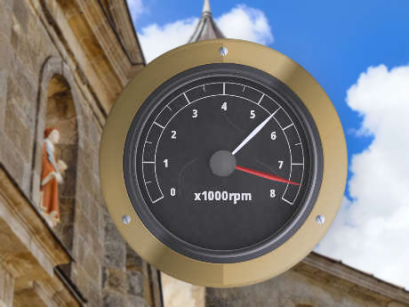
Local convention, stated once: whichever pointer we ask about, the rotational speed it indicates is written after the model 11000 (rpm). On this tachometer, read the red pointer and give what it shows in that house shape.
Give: 7500 (rpm)
